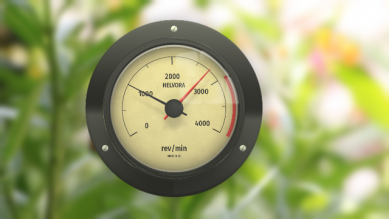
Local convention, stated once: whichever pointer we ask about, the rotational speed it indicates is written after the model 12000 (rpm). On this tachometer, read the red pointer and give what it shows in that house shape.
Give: 2750 (rpm)
